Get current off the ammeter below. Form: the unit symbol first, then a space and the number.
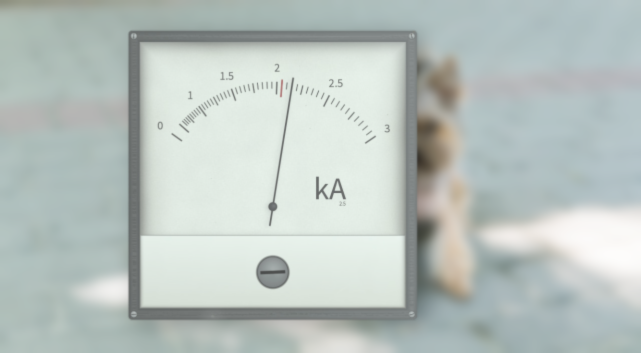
kA 2.15
